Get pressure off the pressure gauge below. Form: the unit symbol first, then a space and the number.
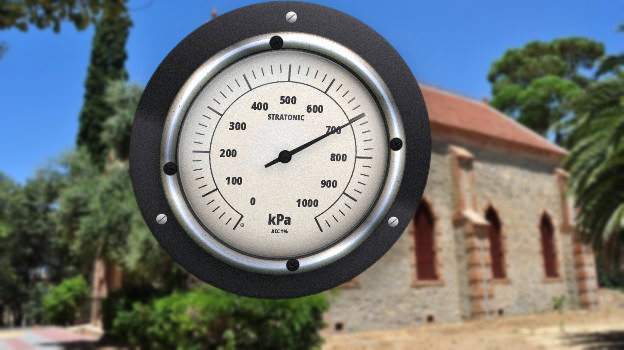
kPa 700
